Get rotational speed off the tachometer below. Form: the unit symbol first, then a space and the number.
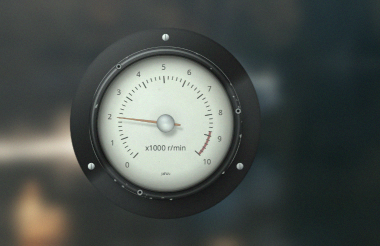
rpm 2000
